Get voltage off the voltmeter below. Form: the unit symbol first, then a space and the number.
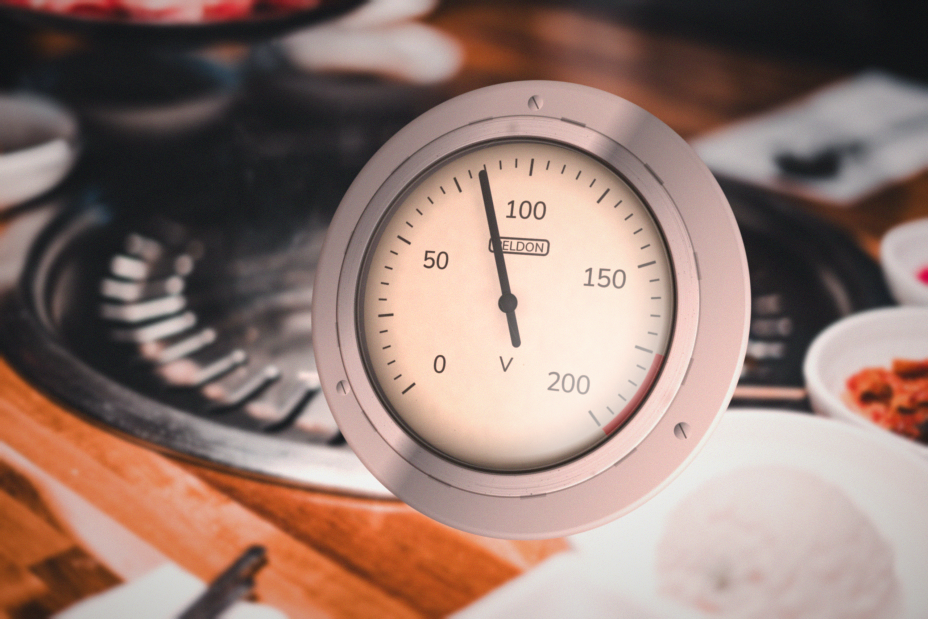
V 85
